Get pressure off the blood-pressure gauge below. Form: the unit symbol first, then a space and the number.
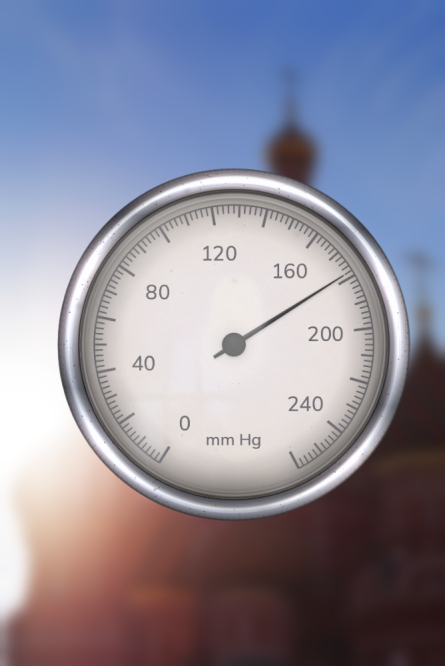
mmHg 178
